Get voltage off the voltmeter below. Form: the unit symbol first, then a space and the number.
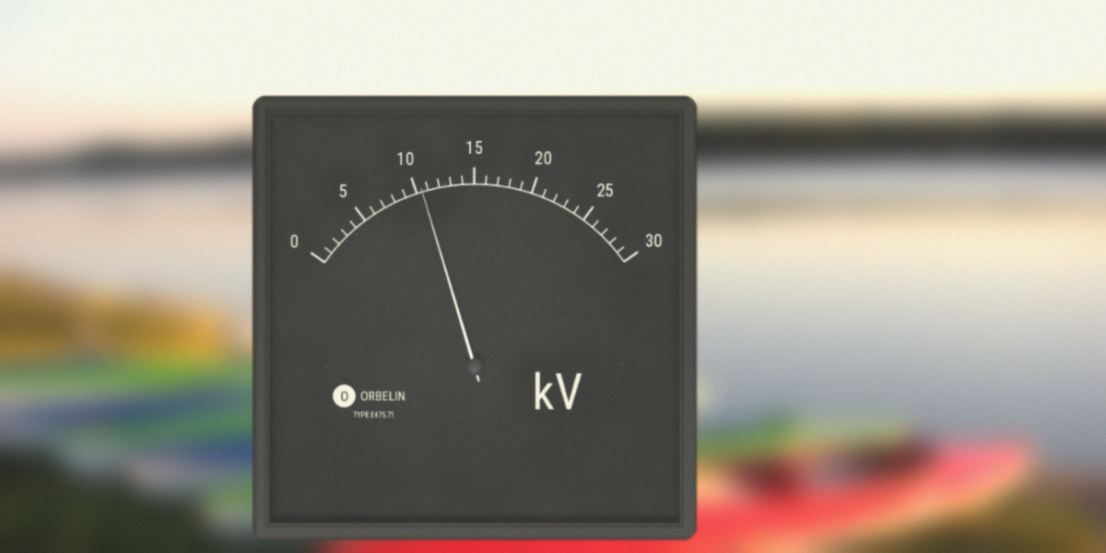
kV 10.5
